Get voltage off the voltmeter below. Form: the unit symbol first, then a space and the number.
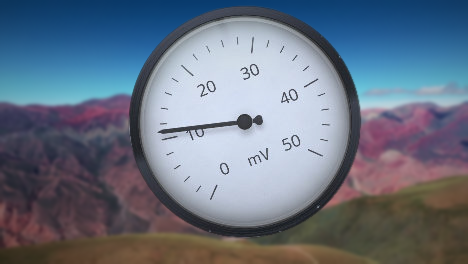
mV 11
